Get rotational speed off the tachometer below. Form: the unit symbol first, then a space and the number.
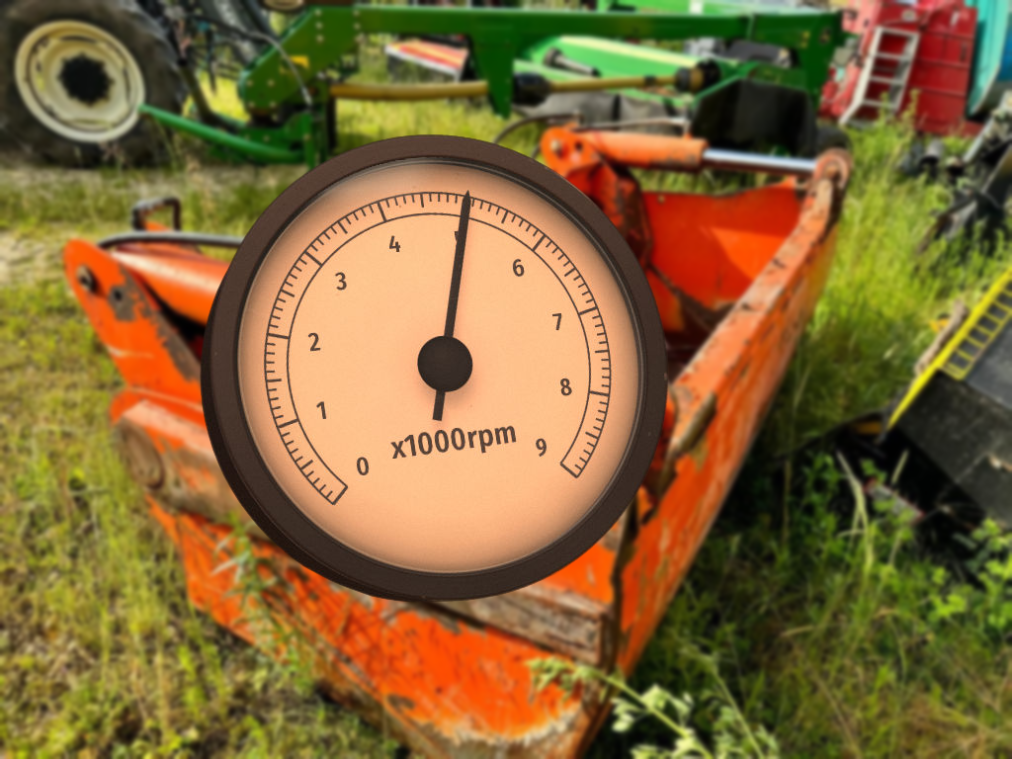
rpm 5000
